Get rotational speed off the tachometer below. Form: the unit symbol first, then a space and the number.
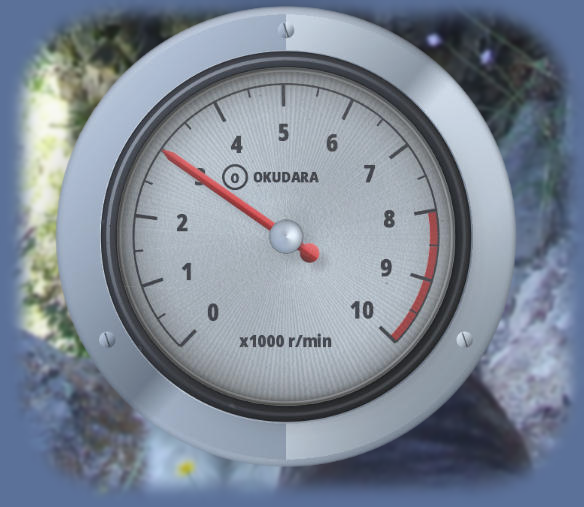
rpm 3000
